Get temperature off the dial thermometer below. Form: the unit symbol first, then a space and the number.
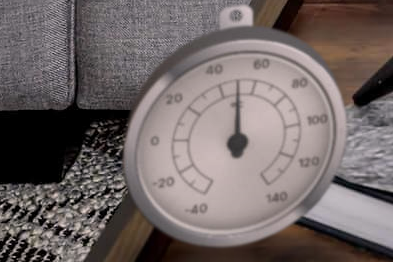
°F 50
